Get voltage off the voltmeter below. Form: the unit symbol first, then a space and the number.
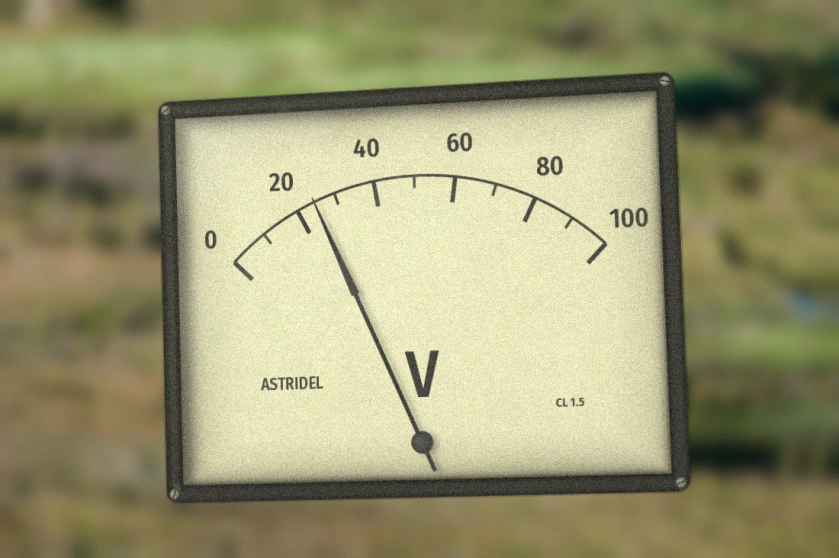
V 25
